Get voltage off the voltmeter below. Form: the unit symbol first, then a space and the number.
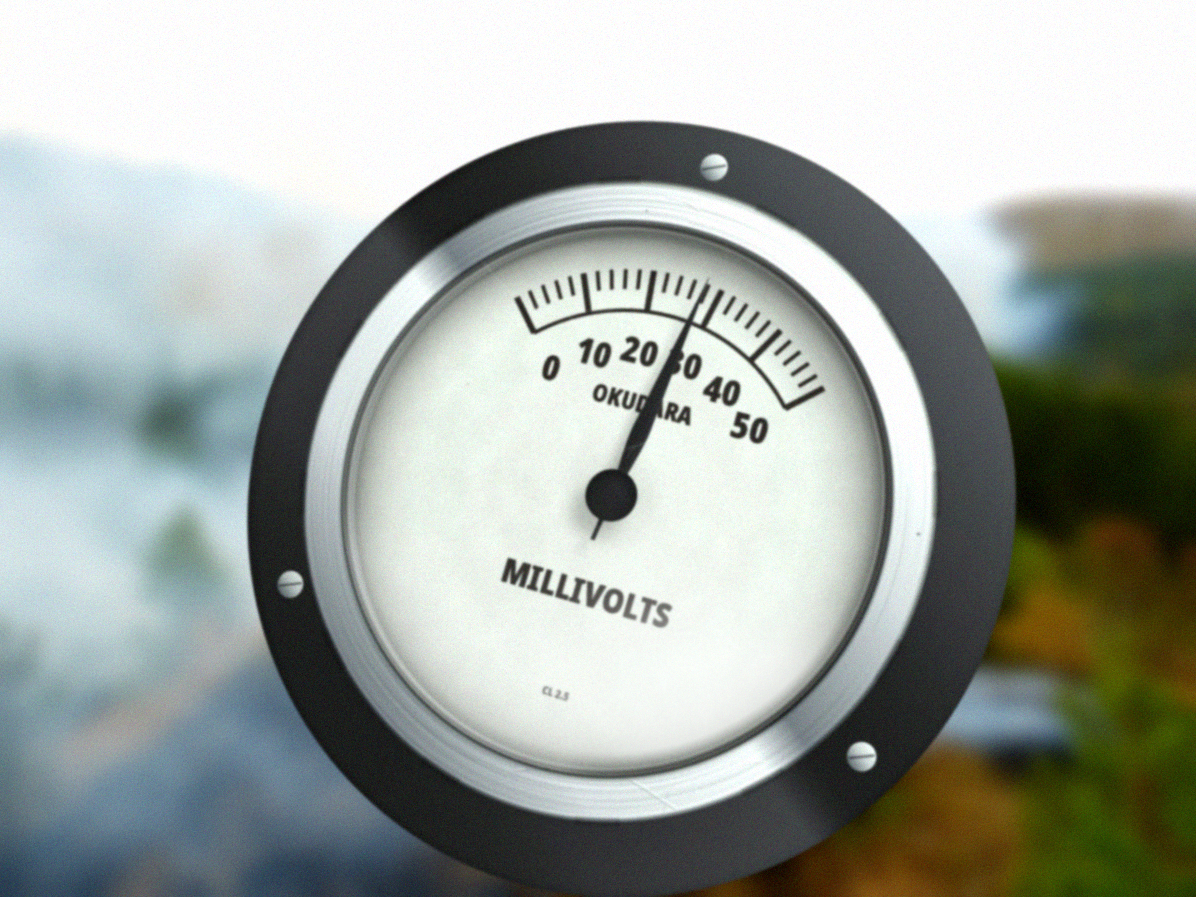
mV 28
